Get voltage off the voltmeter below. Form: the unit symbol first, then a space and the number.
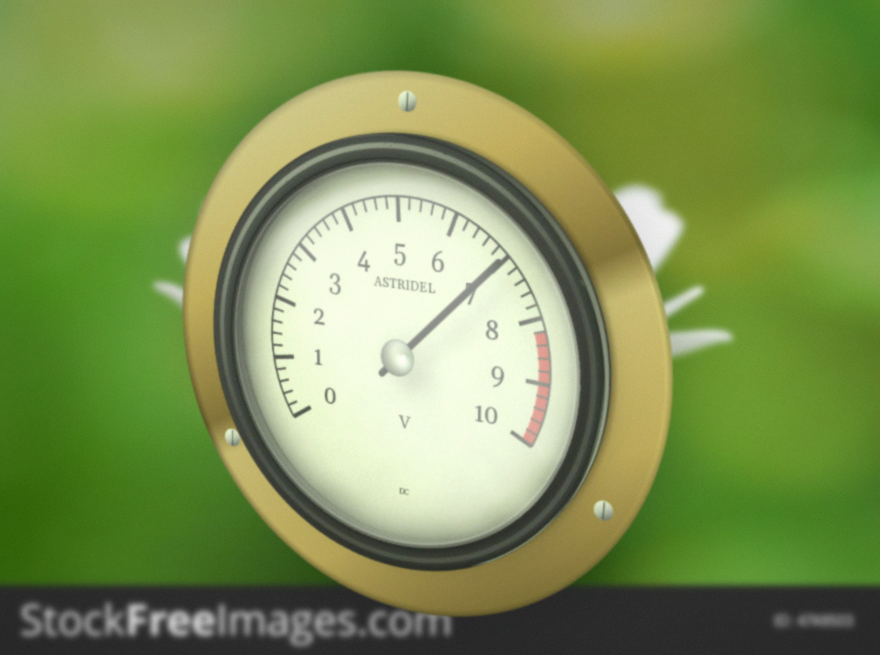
V 7
